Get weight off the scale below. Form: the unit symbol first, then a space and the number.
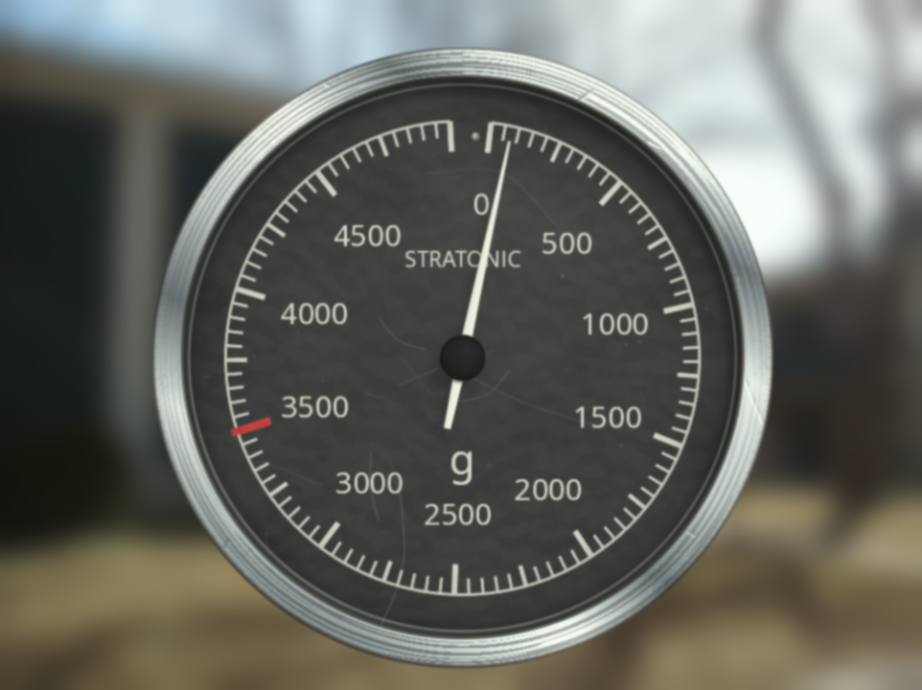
g 75
